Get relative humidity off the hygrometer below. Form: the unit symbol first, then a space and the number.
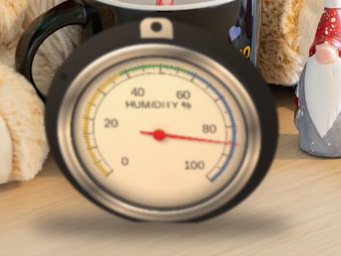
% 85
